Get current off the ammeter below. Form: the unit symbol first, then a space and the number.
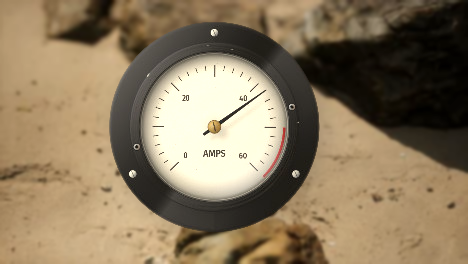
A 42
